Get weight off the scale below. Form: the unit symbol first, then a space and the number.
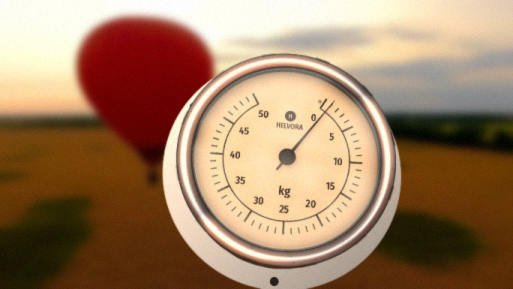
kg 1
